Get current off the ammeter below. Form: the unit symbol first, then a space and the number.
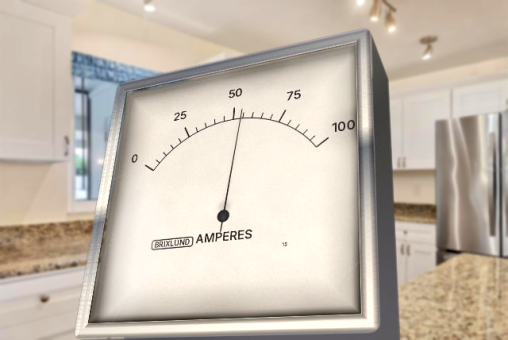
A 55
